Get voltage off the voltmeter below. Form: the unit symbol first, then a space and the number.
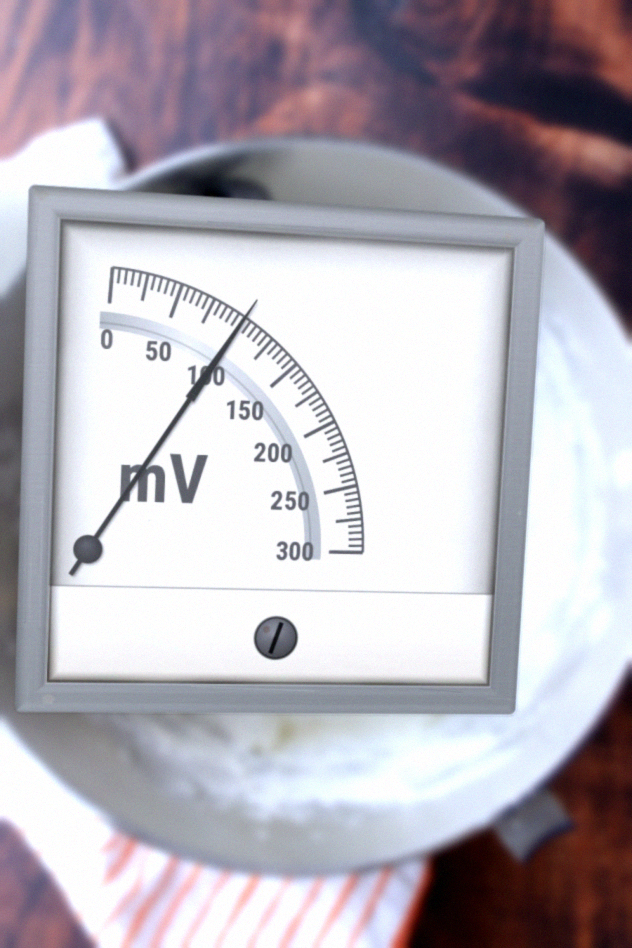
mV 100
